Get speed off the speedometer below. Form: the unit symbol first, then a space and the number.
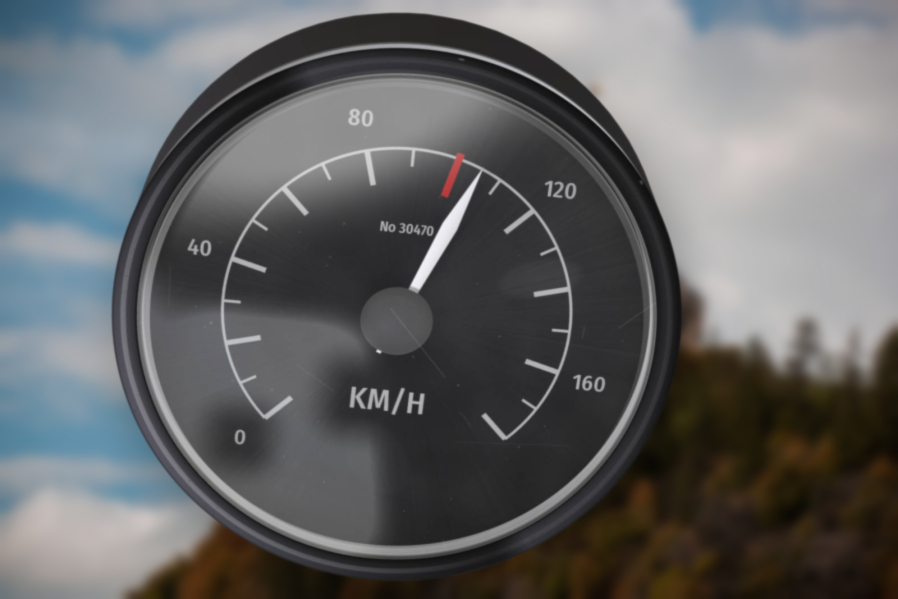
km/h 105
